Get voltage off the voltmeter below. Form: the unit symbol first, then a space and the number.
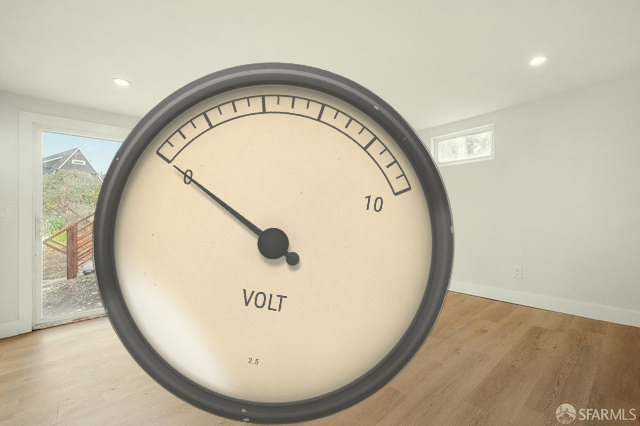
V 0
